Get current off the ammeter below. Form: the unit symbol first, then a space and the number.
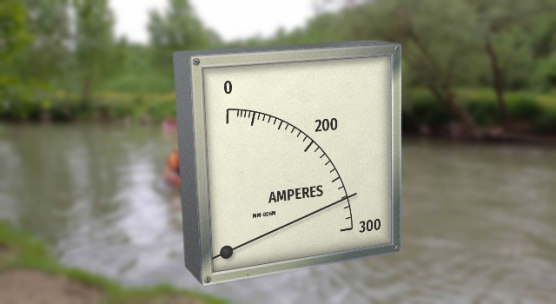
A 270
